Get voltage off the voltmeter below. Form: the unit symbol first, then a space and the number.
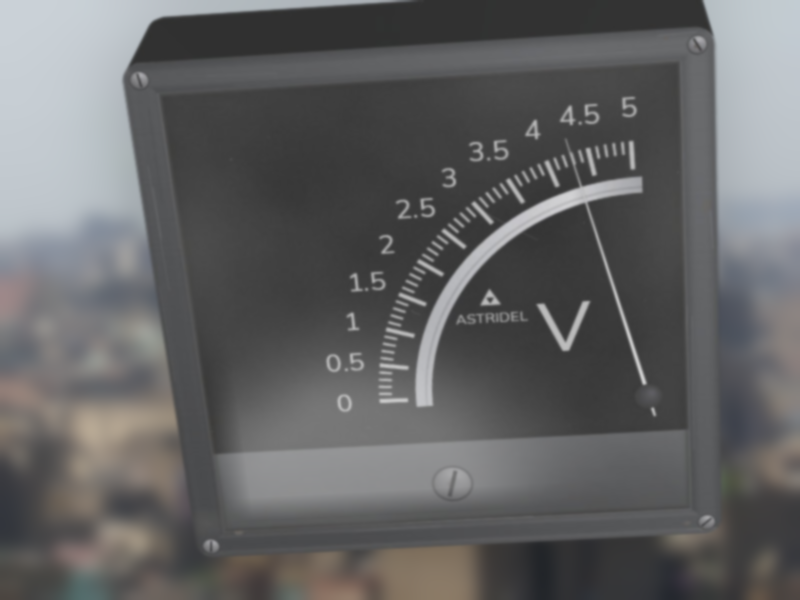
V 4.3
